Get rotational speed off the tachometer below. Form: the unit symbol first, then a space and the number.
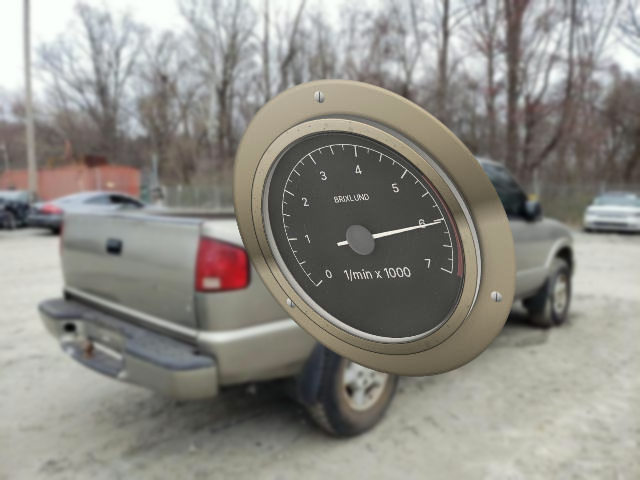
rpm 6000
